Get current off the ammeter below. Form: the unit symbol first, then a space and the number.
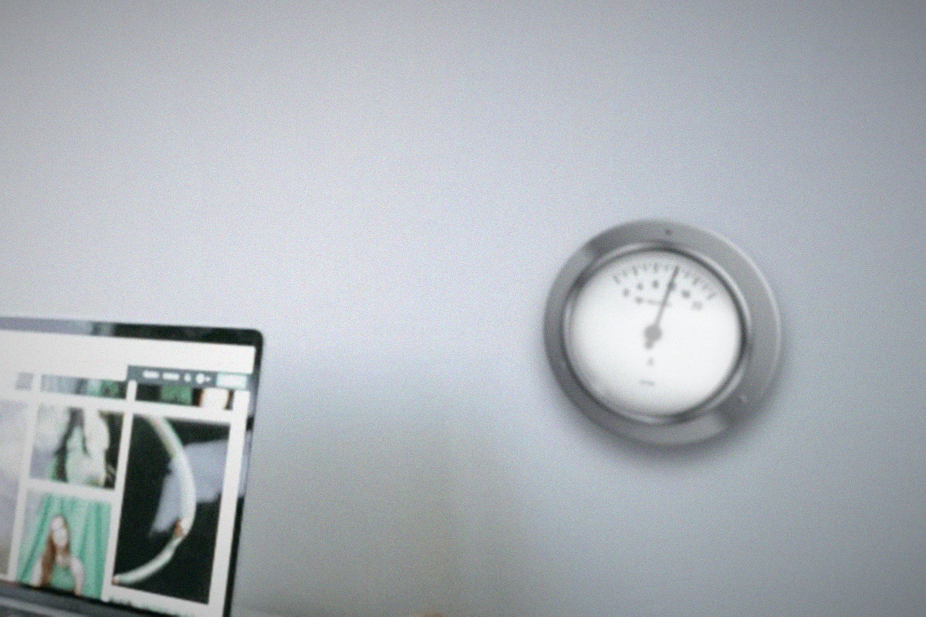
A 12
